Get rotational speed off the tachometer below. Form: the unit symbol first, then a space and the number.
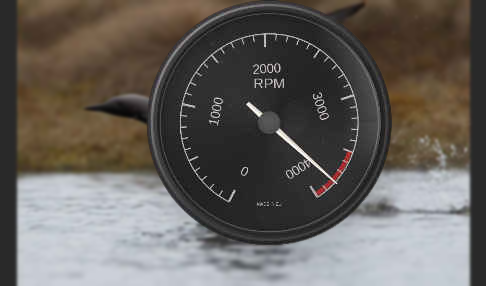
rpm 3800
